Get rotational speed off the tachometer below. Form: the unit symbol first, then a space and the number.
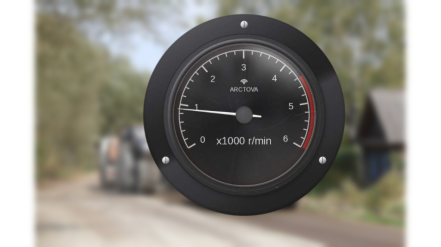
rpm 900
